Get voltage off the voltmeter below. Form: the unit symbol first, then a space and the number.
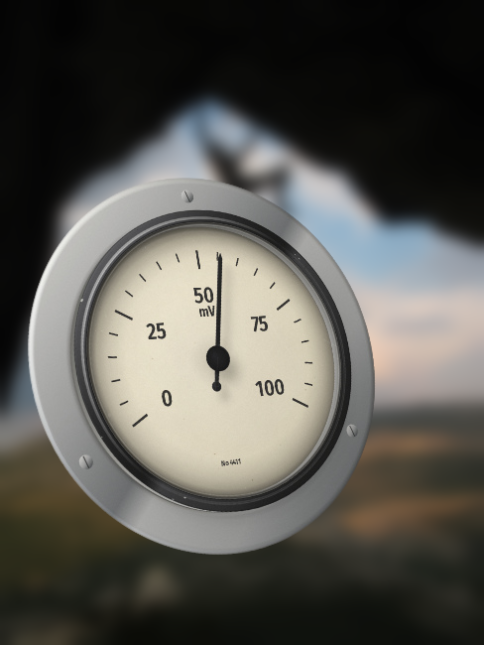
mV 55
